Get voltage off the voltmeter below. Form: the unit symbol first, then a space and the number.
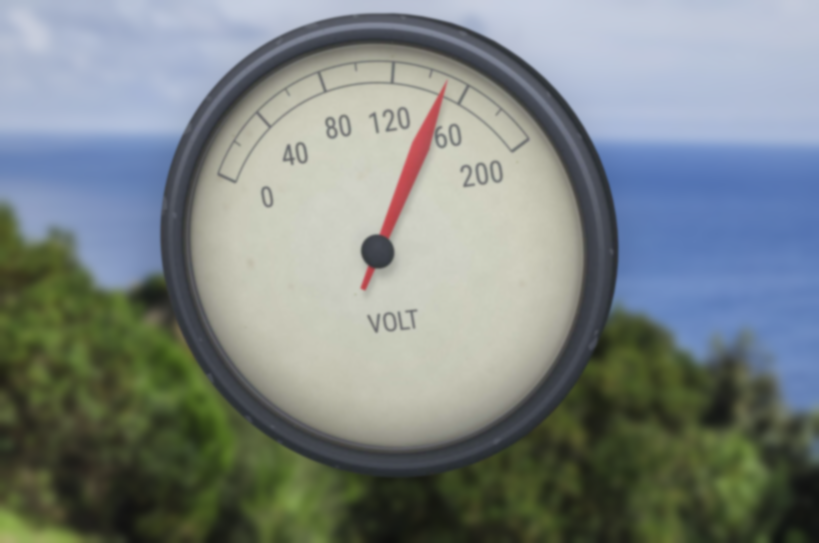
V 150
